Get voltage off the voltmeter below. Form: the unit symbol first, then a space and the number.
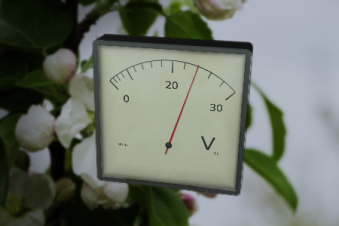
V 24
